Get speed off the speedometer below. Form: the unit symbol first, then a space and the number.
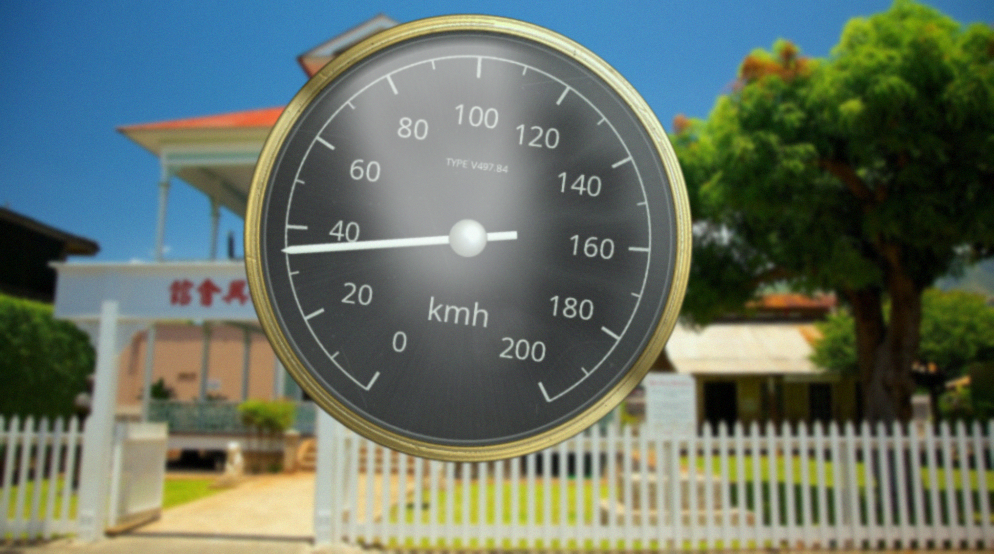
km/h 35
